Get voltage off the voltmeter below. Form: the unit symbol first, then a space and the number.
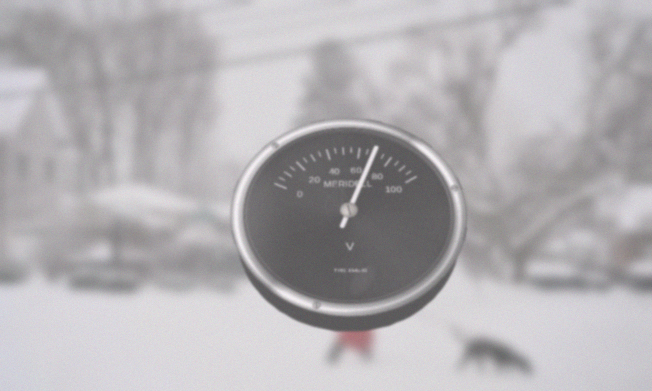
V 70
